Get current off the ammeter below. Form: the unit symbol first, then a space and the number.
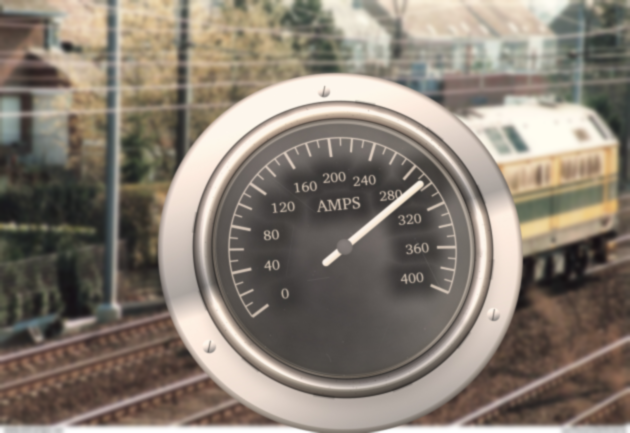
A 295
